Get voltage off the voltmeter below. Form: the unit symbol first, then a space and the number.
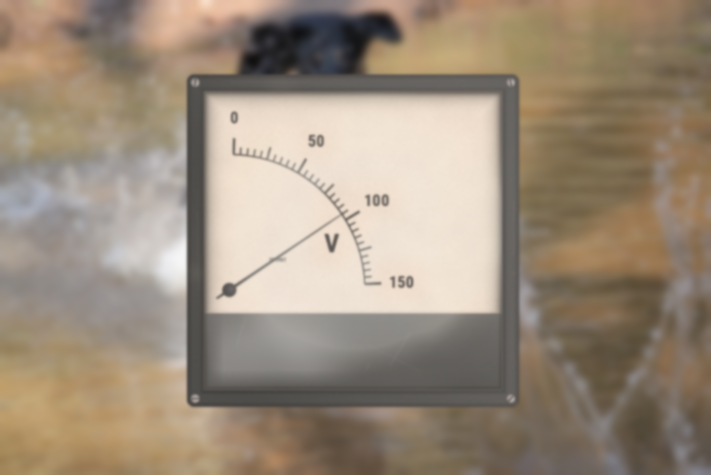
V 95
